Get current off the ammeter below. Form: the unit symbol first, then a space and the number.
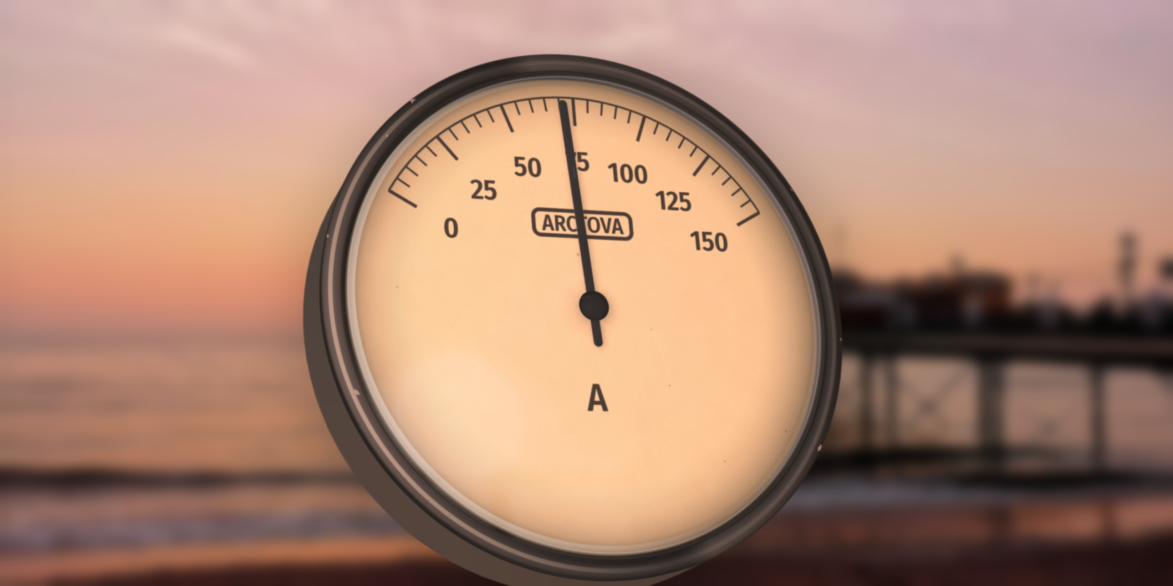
A 70
